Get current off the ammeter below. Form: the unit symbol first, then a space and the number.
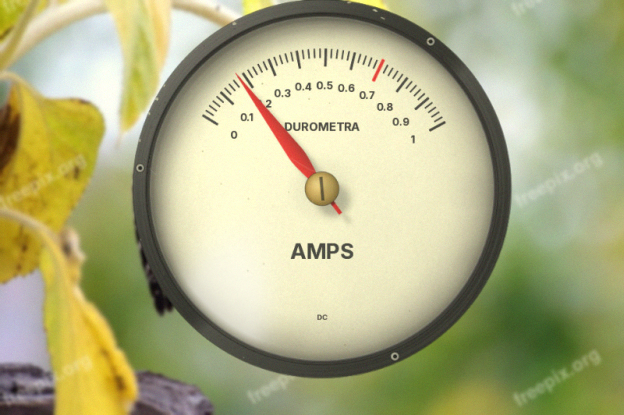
A 0.18
